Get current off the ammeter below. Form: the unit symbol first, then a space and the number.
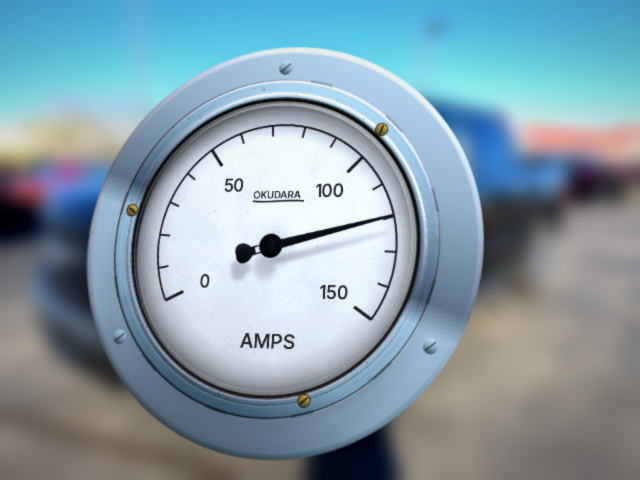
A 120
